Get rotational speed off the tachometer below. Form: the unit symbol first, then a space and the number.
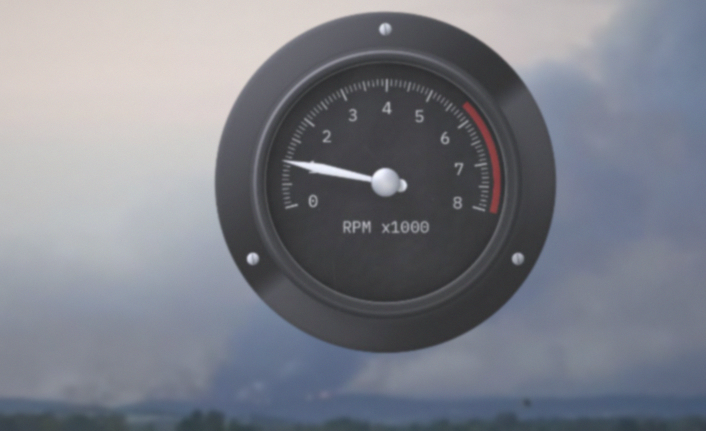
rpm 1000
